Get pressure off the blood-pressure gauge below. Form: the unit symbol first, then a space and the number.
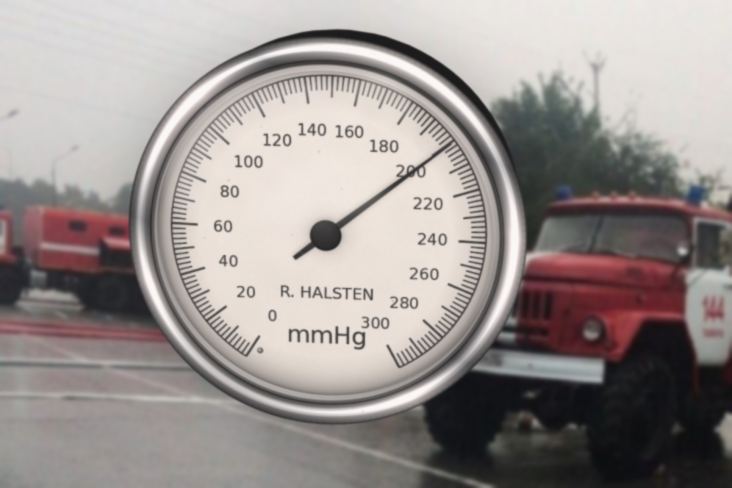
mmHg 200
